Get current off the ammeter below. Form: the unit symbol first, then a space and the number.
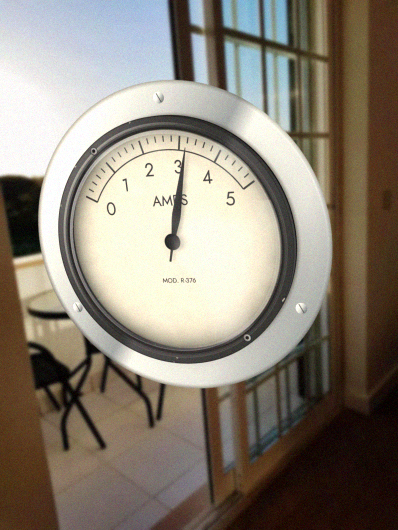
A 3.2
